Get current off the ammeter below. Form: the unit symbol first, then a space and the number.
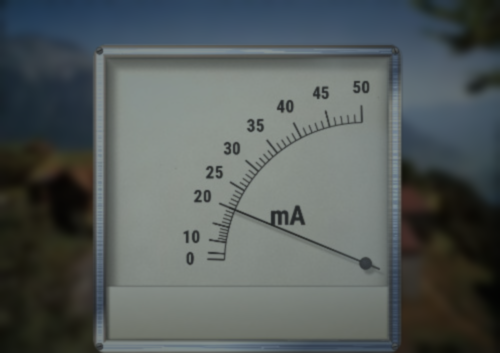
mA 20
